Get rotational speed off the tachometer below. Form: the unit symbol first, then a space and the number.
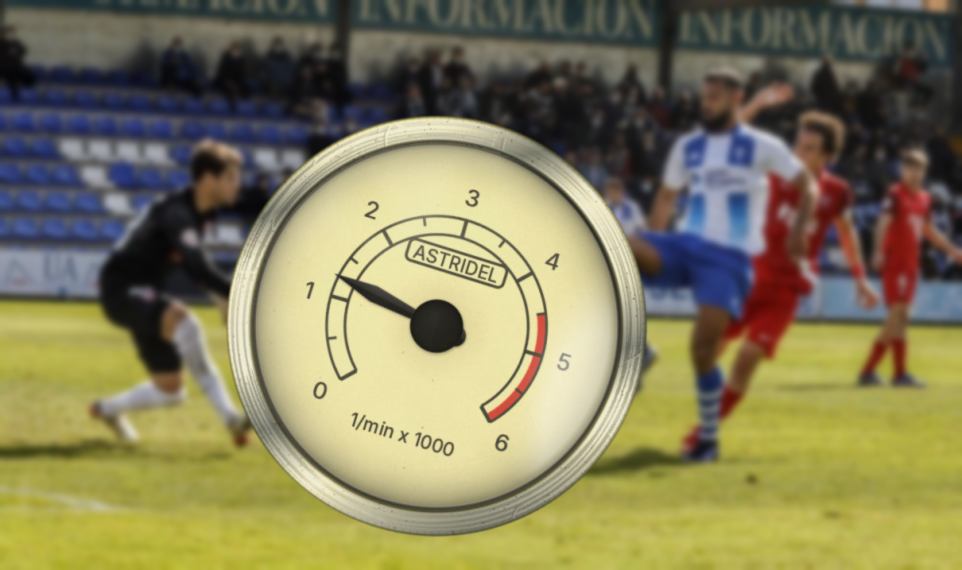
rpm 1250
